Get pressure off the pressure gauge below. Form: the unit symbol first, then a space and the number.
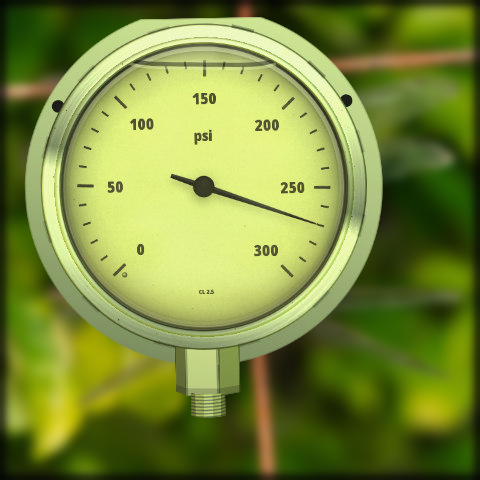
psi 270
